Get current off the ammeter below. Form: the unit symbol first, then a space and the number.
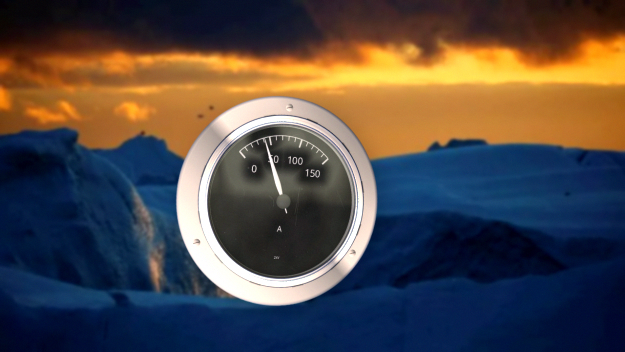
A 40
